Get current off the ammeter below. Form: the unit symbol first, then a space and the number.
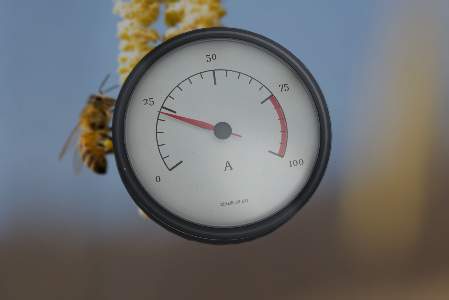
A 22.5
